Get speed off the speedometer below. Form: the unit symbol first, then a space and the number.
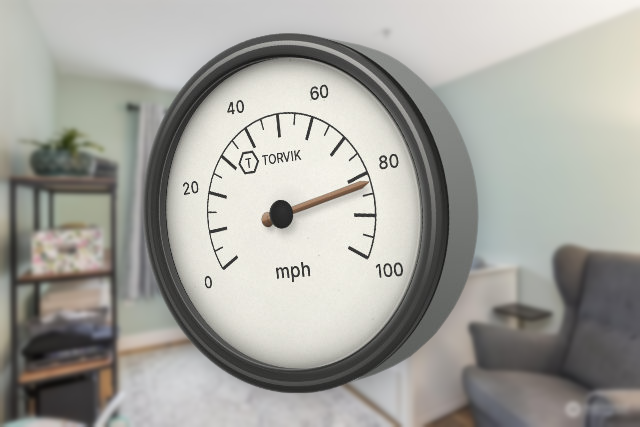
mph 82.5
